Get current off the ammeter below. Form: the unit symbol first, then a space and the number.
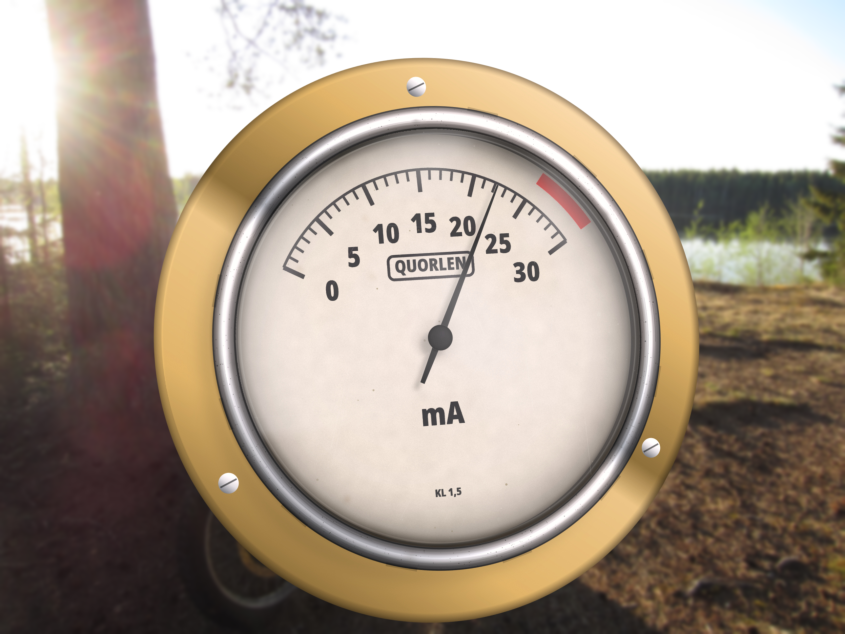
mA 22
